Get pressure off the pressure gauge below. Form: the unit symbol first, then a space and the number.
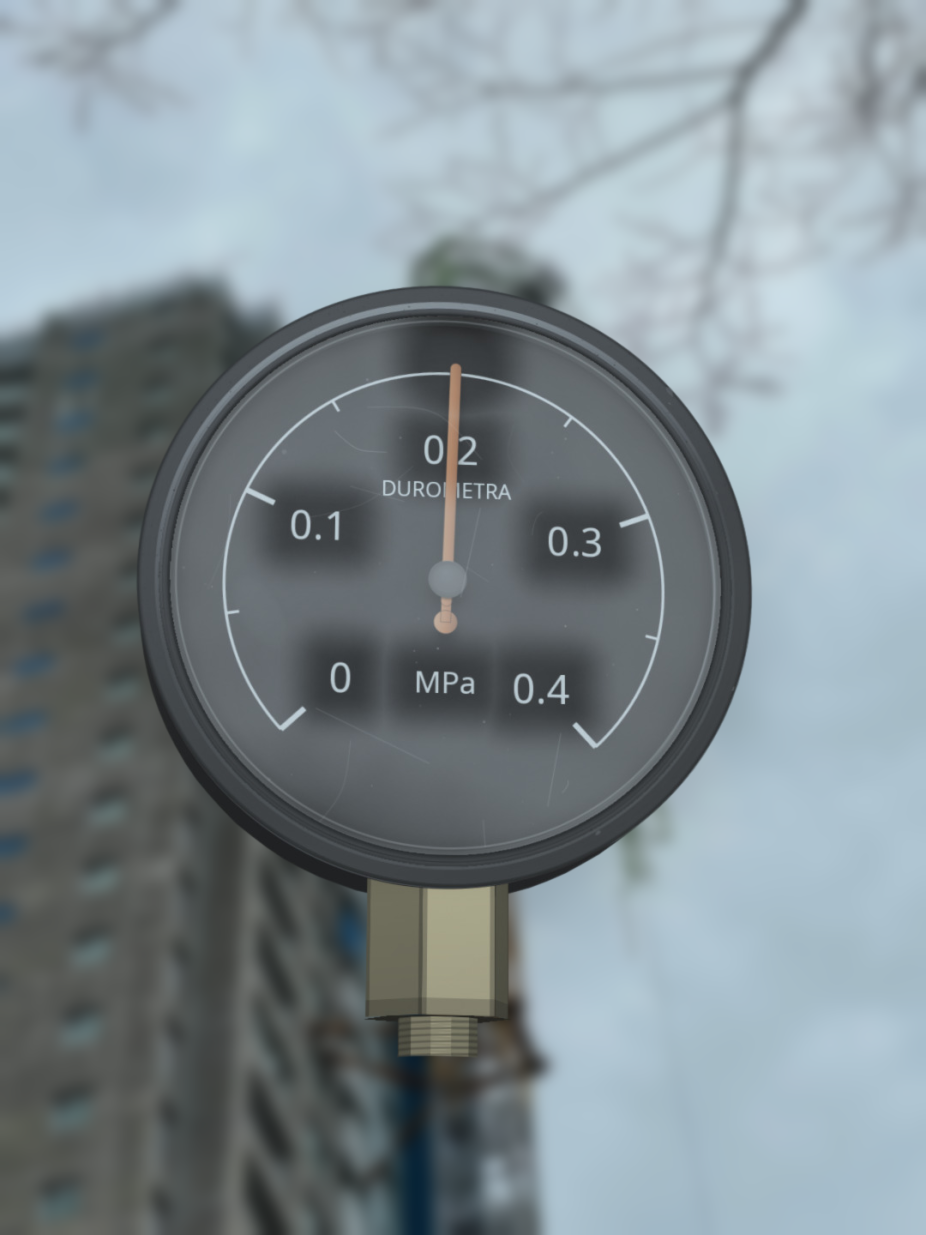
MPa 0.2
